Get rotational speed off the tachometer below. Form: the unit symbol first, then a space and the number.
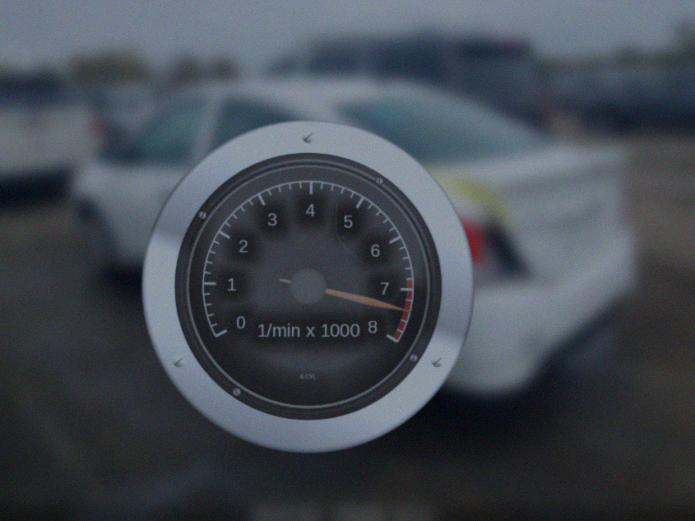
rpm 7400
